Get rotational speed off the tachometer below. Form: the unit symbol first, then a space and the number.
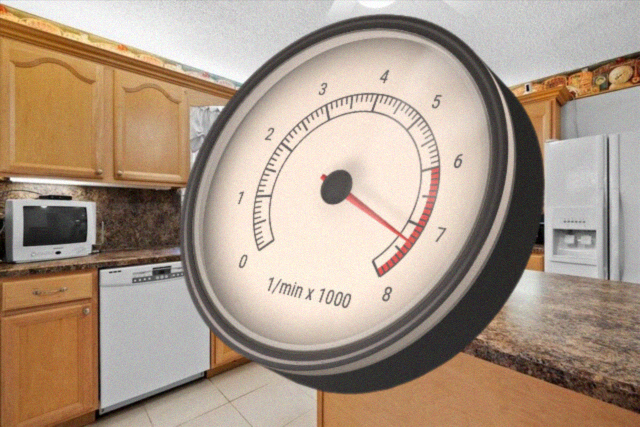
rpm 7300
